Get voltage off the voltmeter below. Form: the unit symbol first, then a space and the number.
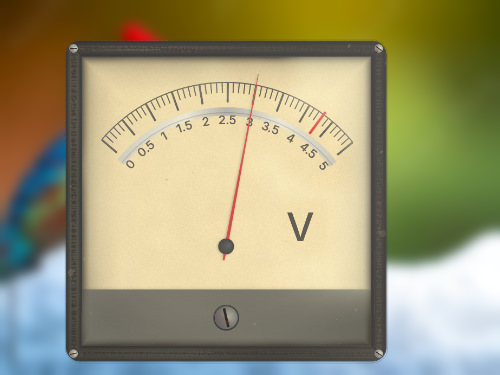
V 3
